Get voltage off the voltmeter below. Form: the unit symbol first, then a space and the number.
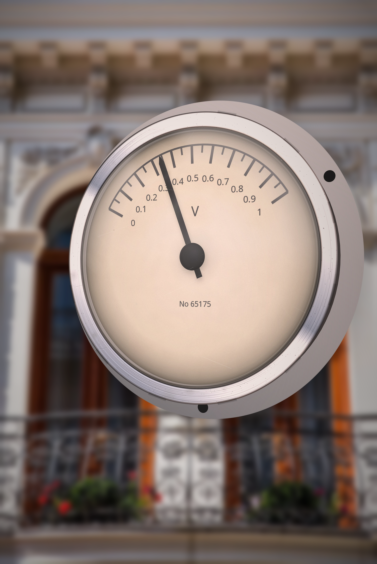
V 0.35
